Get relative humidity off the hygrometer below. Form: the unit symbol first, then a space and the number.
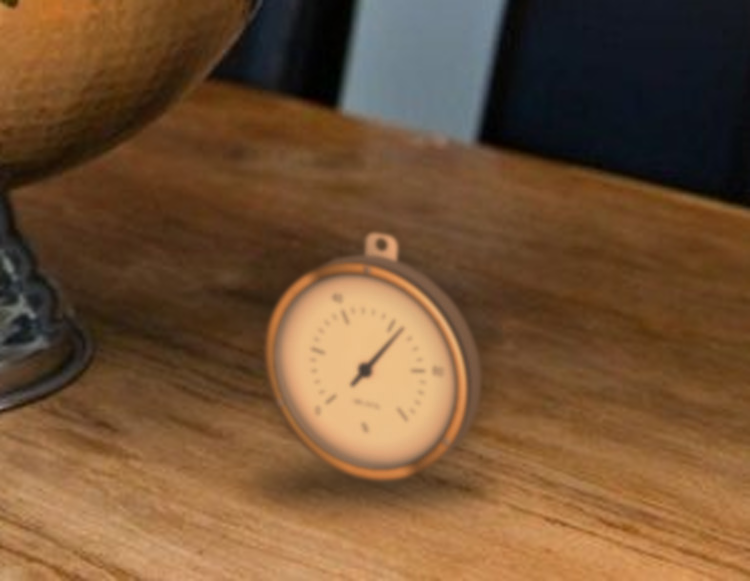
% 64
